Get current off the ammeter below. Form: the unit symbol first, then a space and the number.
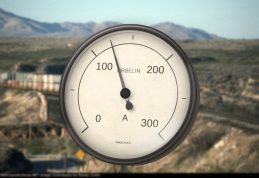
A 125
